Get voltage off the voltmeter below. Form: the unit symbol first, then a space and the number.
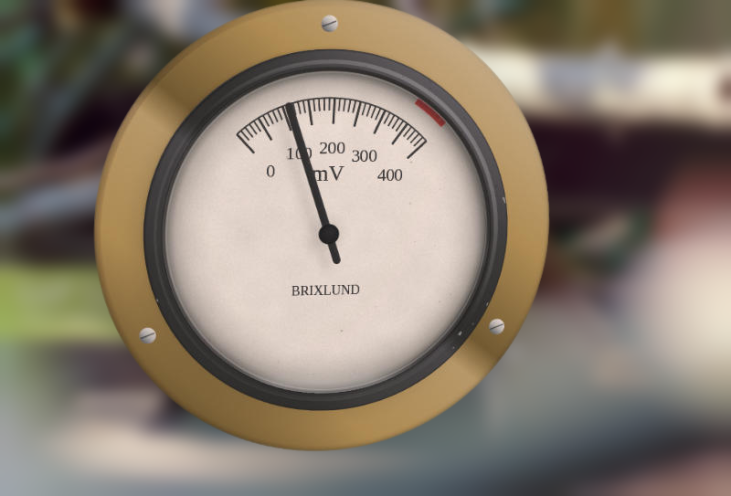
mV 110
